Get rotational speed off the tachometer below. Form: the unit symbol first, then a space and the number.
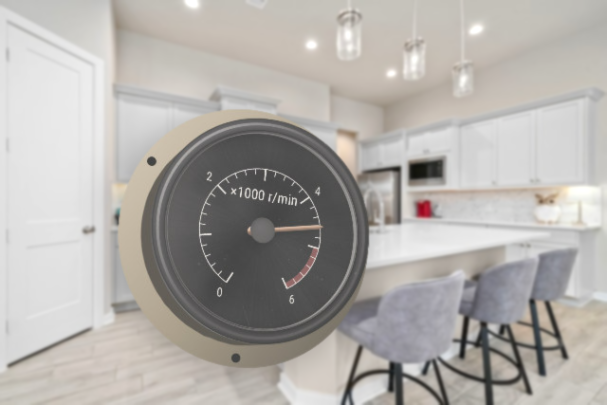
rpm 4600
